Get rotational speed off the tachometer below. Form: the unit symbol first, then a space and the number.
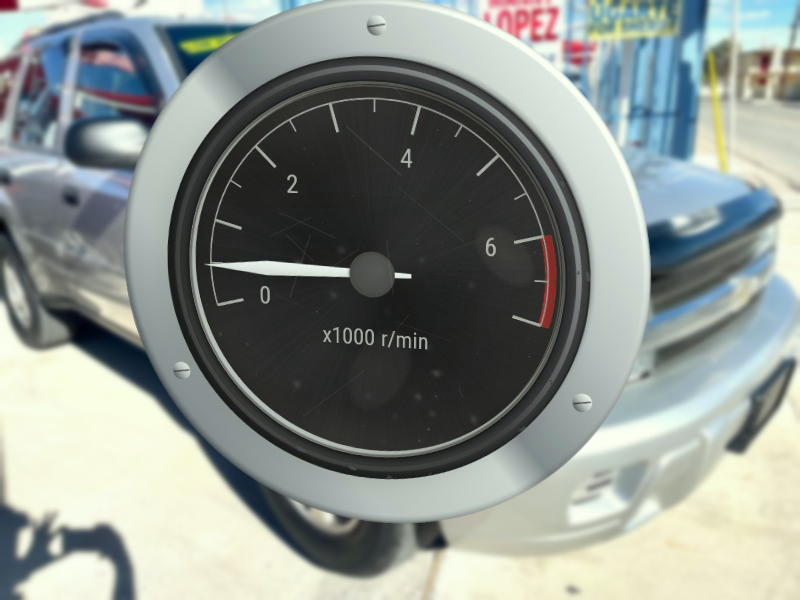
rpm 500
